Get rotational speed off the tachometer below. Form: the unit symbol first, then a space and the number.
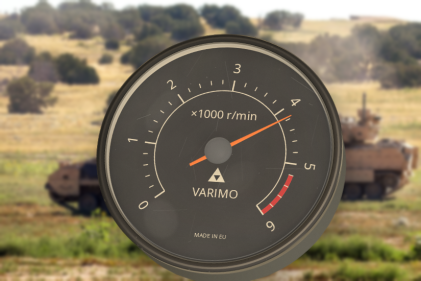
rpm 4200
